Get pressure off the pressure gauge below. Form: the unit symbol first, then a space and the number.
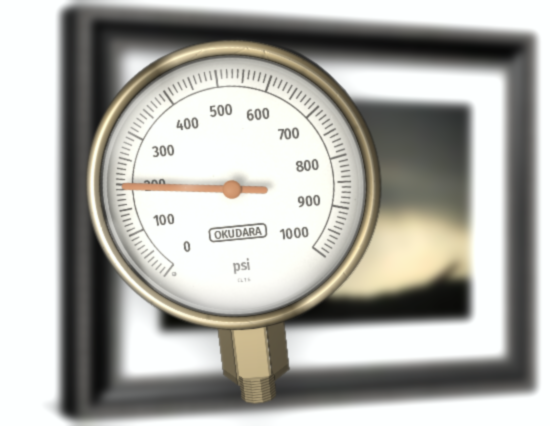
psi 200
